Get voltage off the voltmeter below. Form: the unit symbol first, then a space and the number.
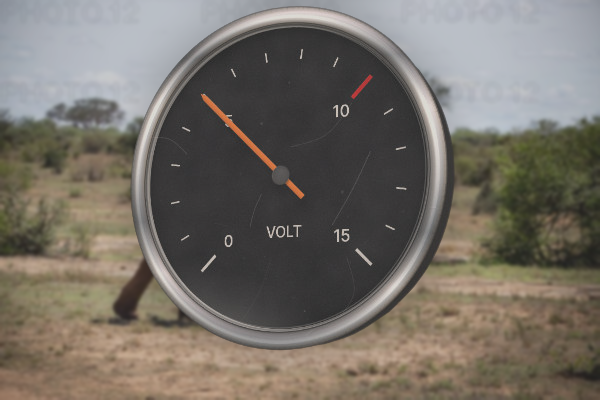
V 5
